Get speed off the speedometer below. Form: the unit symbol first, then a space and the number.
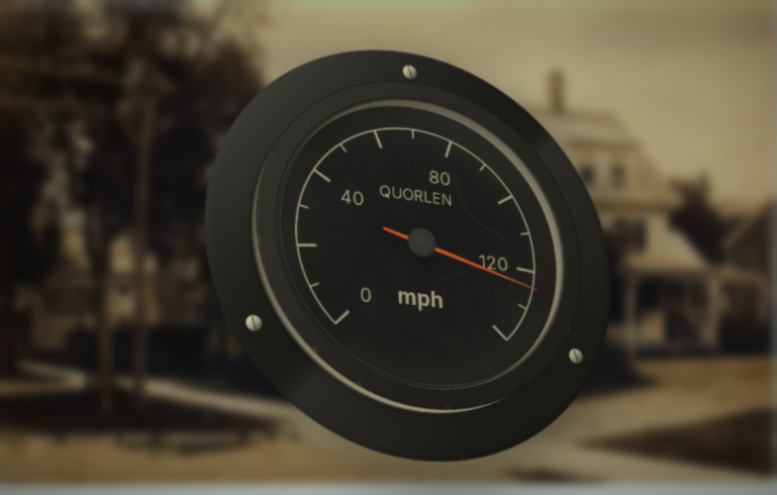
mph 125
